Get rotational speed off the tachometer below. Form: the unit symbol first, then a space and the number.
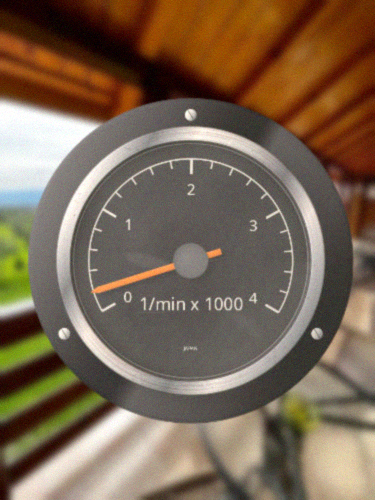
rpm 200
